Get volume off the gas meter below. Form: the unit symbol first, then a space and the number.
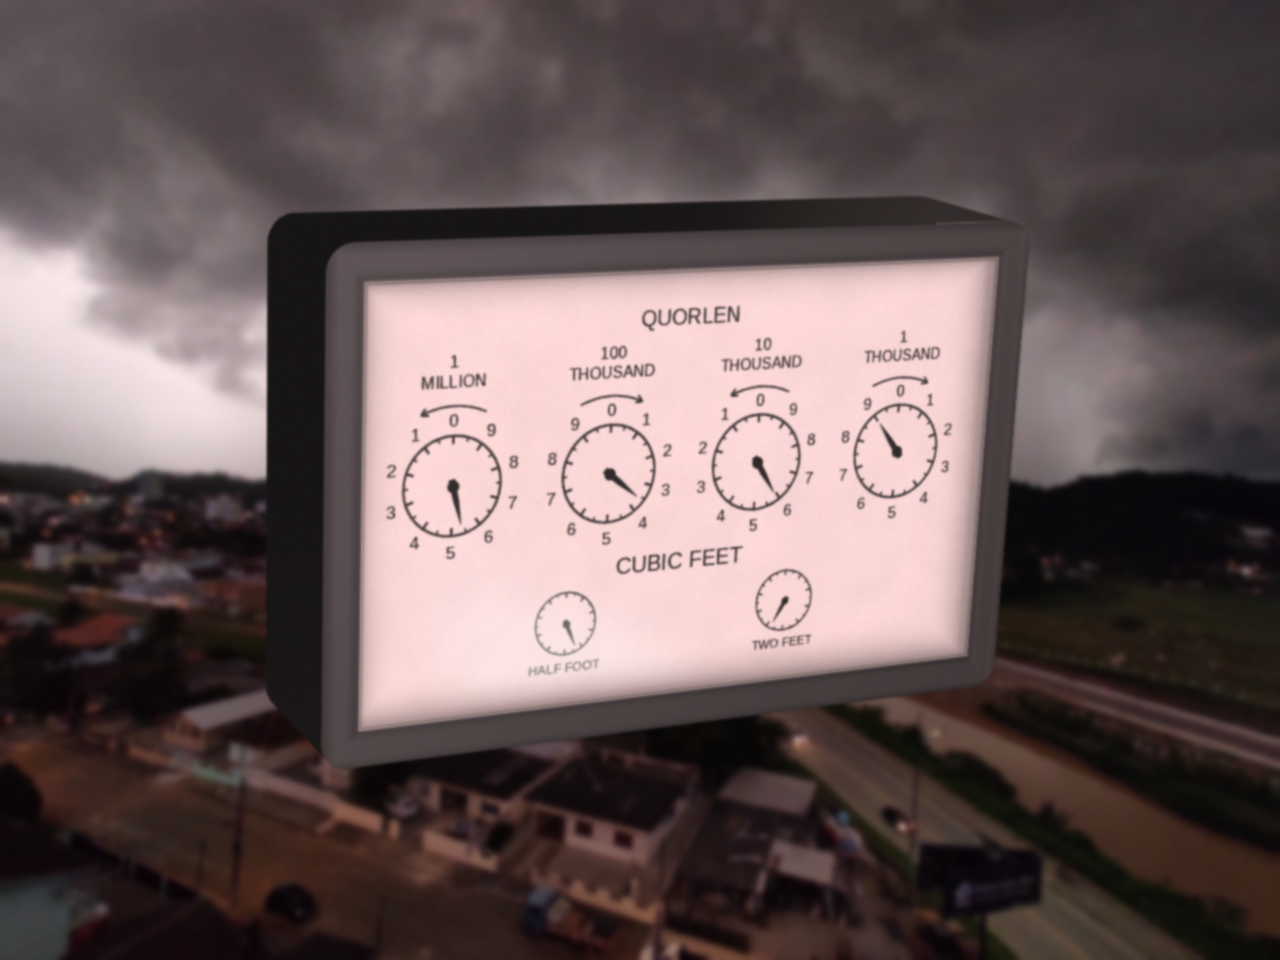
ft³ 535900
